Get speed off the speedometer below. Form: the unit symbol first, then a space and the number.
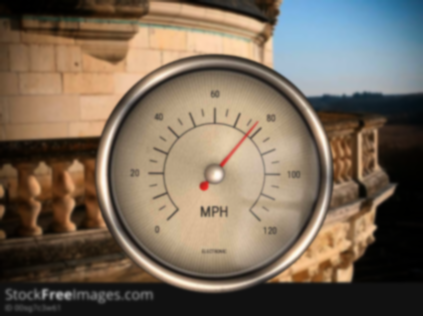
mph 77.5
